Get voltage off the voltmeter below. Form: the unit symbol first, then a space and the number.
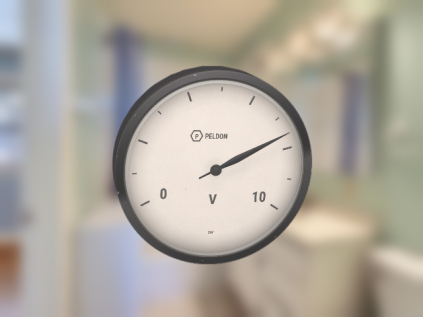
V 7.5
